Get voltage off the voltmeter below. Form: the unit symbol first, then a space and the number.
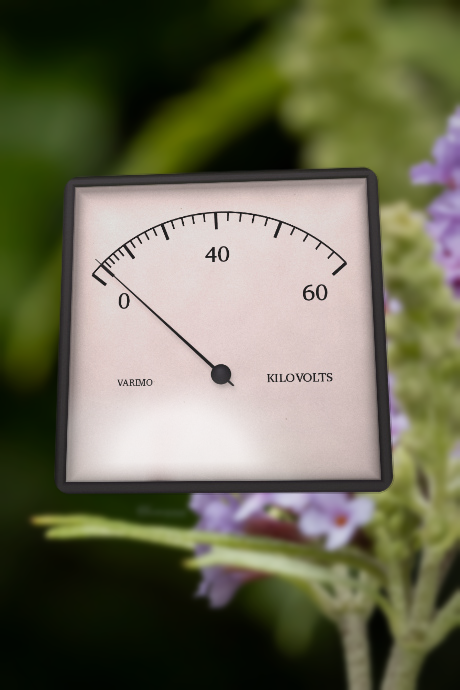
kV 10
